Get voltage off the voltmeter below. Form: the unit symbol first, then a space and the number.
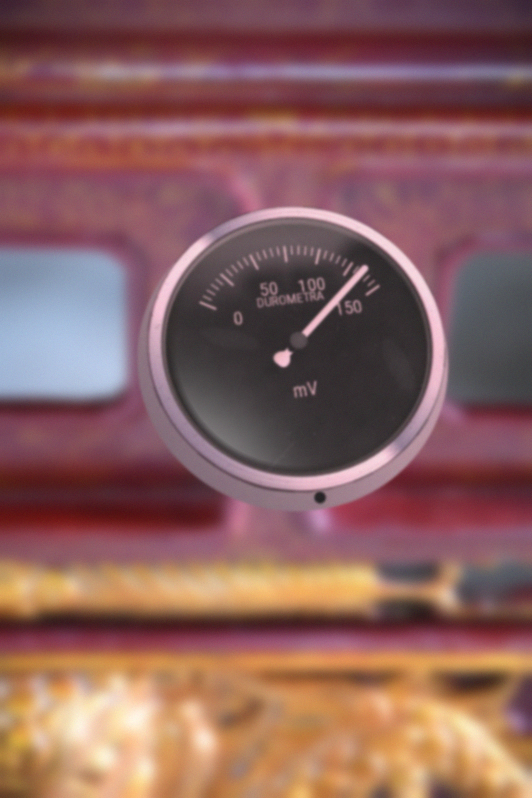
mV 135
